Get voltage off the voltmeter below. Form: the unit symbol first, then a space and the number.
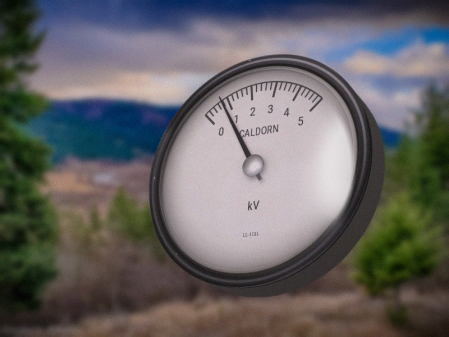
kV 0.8
